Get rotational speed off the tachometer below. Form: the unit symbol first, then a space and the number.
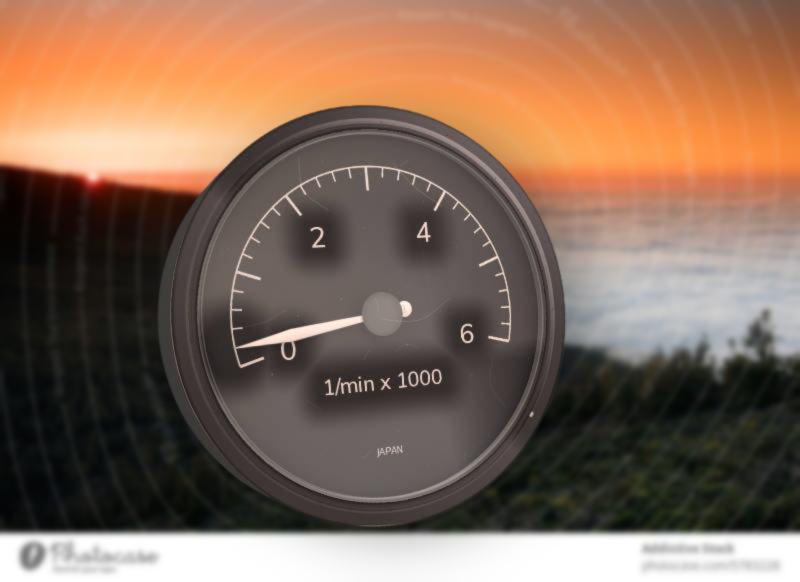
rpm 200
